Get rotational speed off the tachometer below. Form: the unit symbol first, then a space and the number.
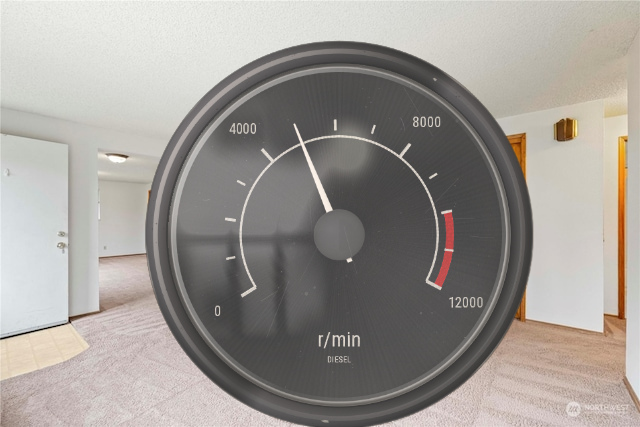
rpm 5000
